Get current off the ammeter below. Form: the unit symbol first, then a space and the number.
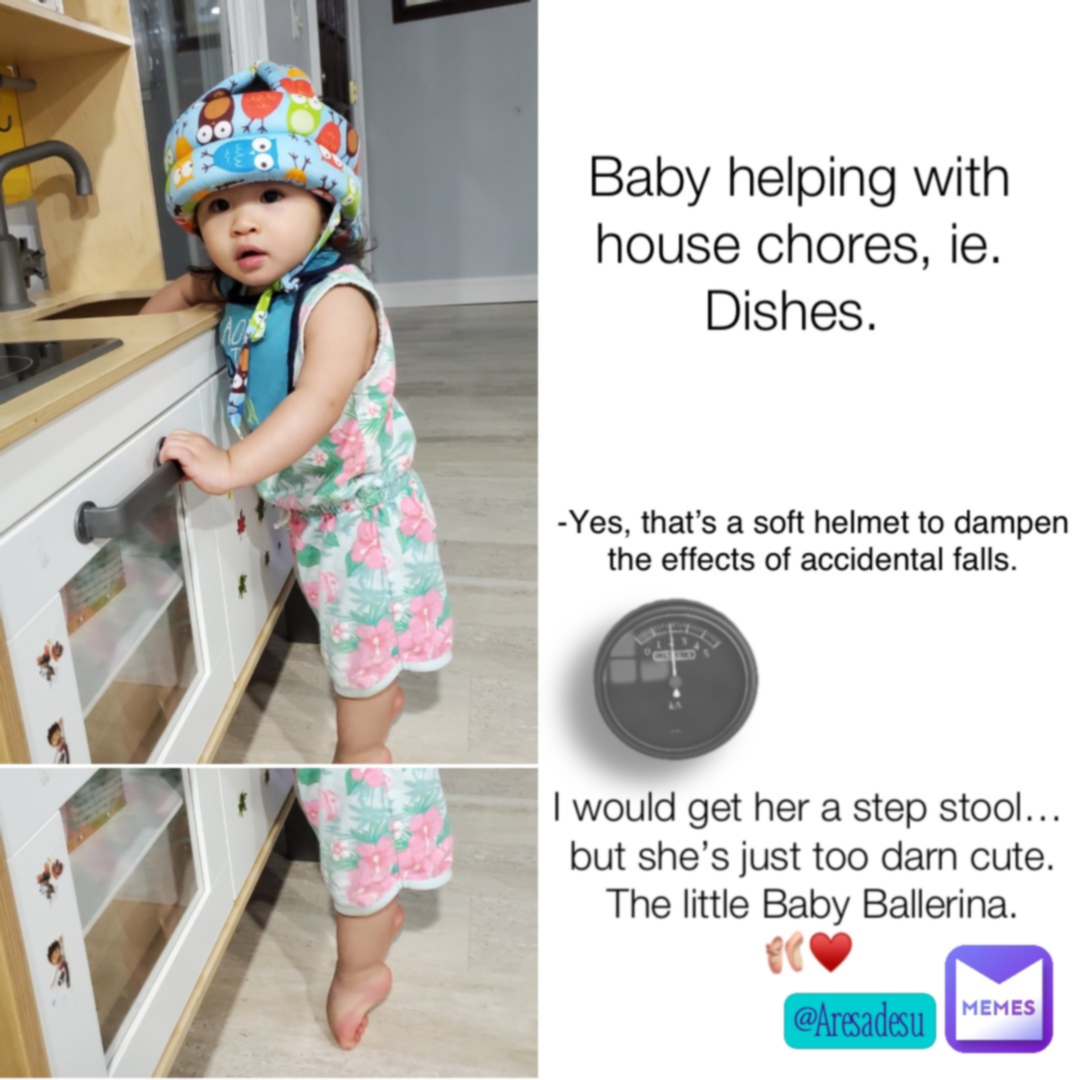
kA 2
